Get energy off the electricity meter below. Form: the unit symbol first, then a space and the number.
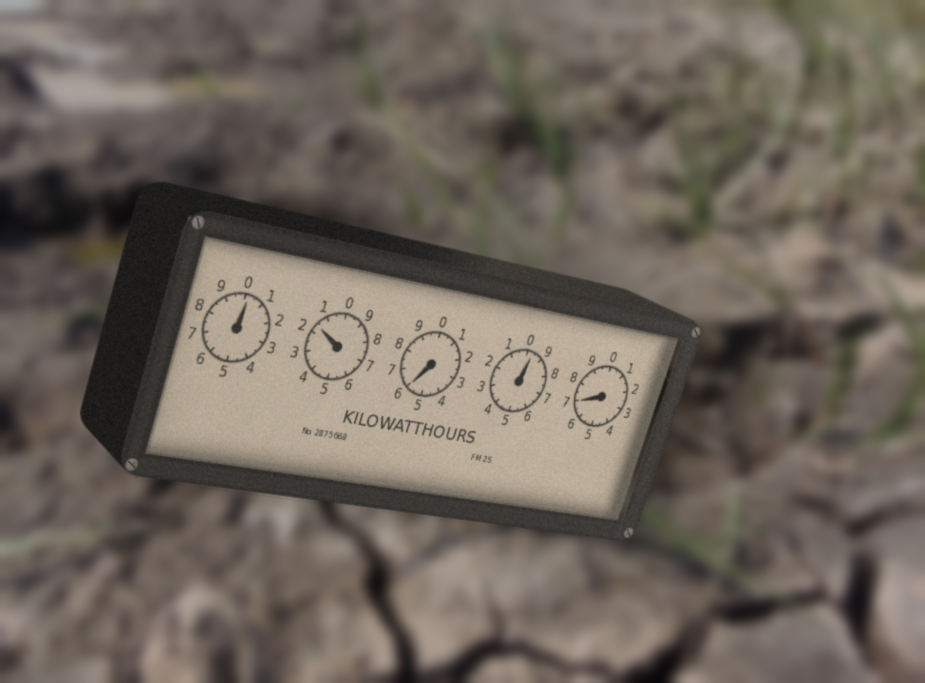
kWh 1597
